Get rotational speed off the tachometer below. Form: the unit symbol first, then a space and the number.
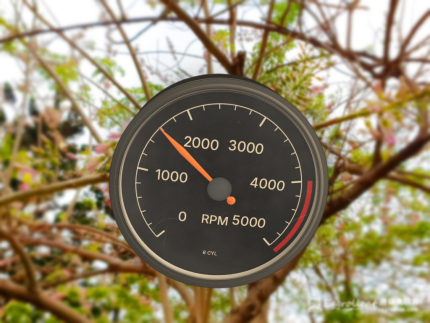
rpm 1600
